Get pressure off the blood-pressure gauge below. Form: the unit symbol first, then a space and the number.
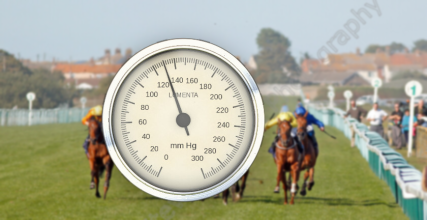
mmHg 130
